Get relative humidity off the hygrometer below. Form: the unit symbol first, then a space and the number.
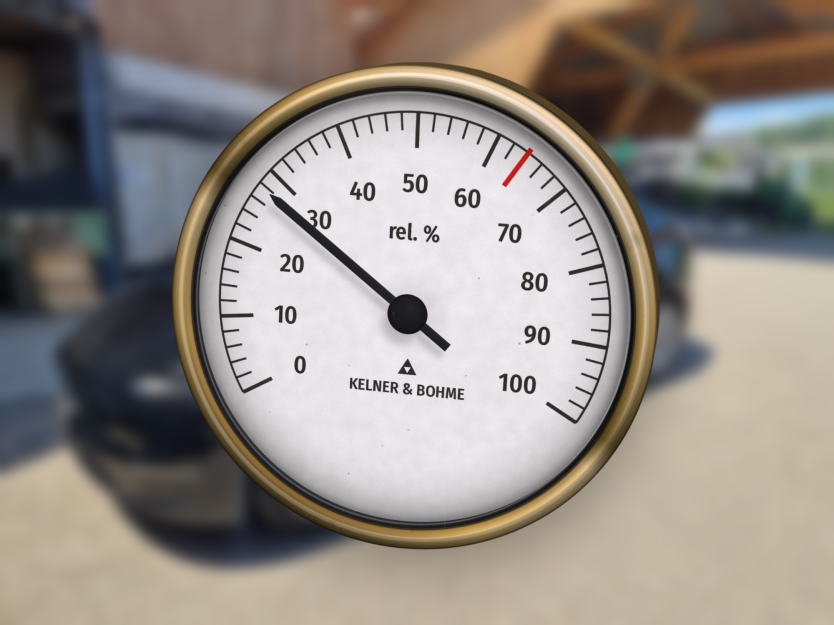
% 28
